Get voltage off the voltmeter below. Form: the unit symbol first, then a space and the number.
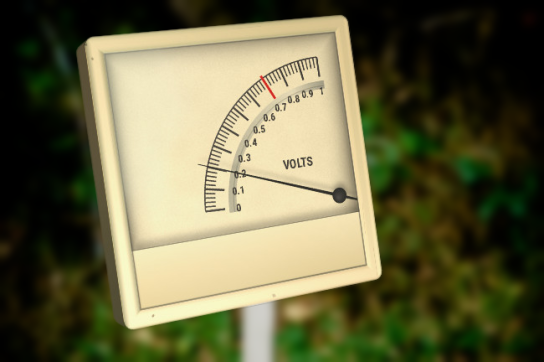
V 0.2
